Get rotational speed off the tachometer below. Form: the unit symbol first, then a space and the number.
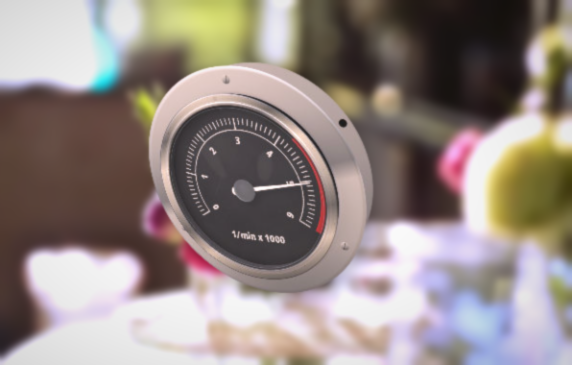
rpm 5000
